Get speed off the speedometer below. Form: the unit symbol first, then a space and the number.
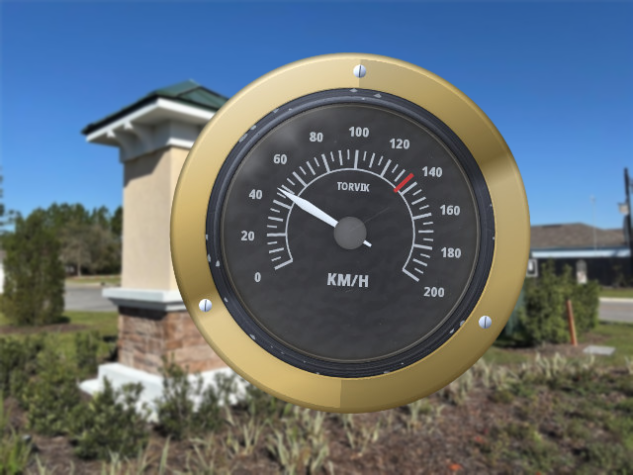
km/h 47.5
